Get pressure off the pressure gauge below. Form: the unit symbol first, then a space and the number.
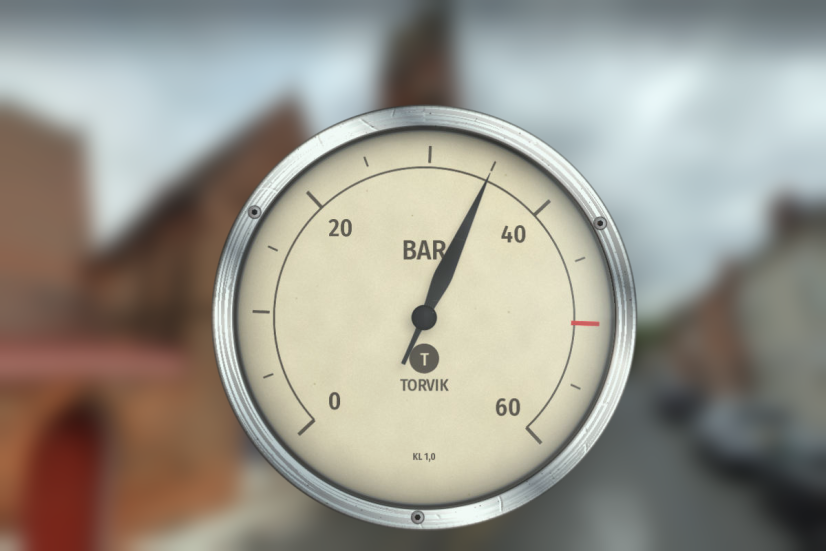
bar 35
